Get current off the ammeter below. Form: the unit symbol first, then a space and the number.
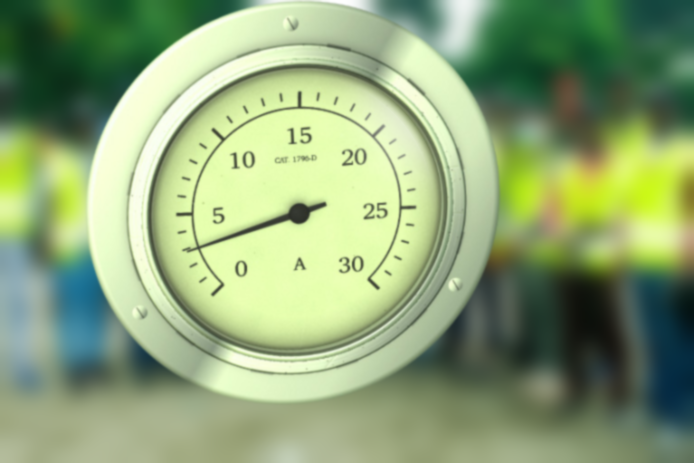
A 3
